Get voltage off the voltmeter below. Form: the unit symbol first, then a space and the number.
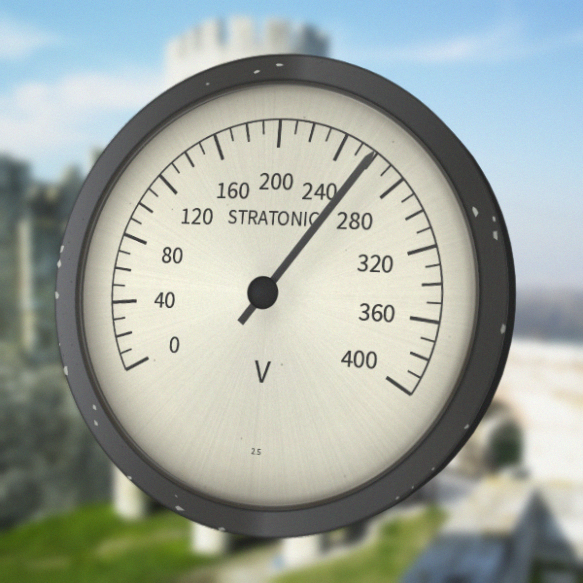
V 260
